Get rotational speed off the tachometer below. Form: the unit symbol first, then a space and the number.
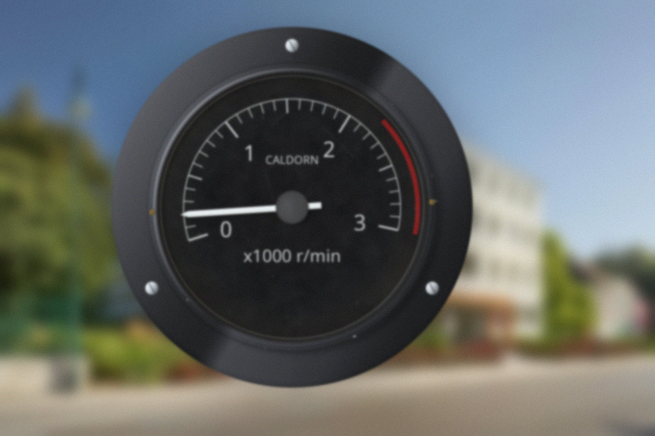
rpm 200
